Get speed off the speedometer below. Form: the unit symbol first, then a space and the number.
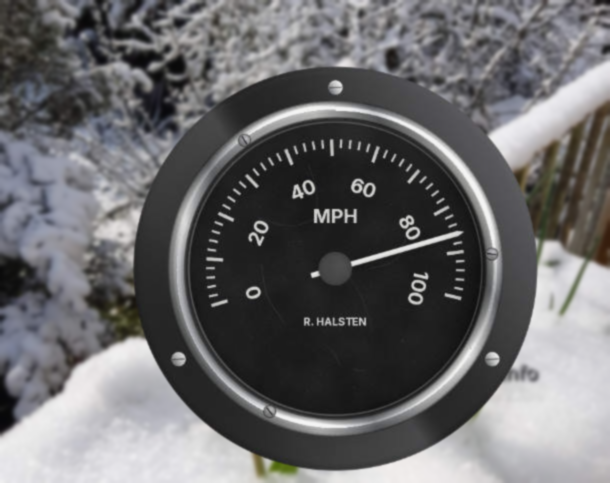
mph 86
